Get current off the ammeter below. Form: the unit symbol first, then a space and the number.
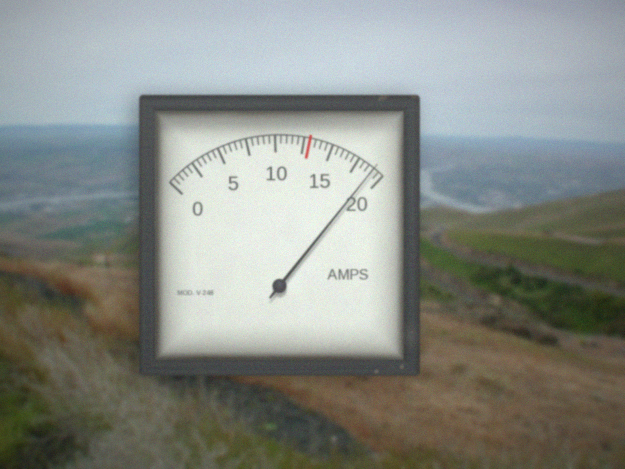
A 19
